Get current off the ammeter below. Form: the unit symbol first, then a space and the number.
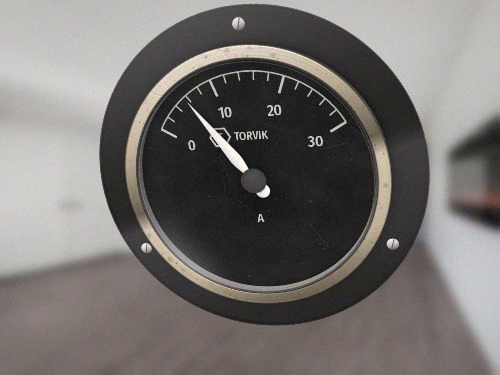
A 6
